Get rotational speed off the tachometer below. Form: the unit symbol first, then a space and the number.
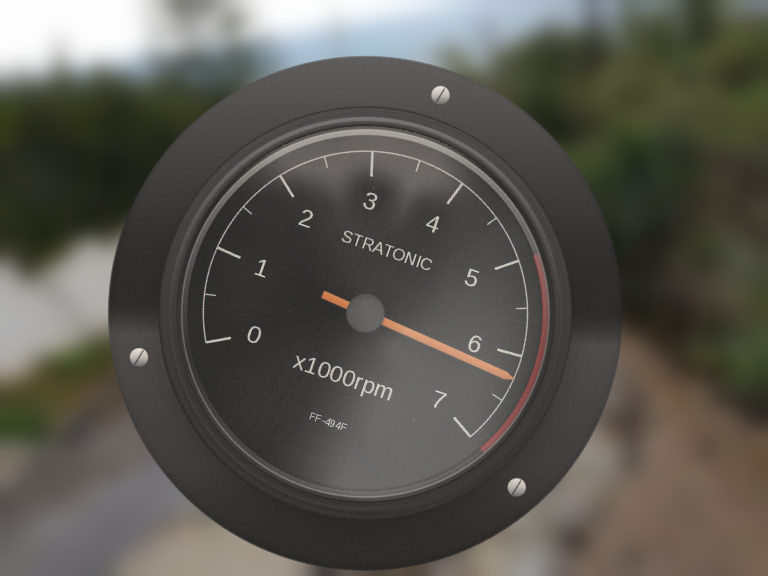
rpm 6250
